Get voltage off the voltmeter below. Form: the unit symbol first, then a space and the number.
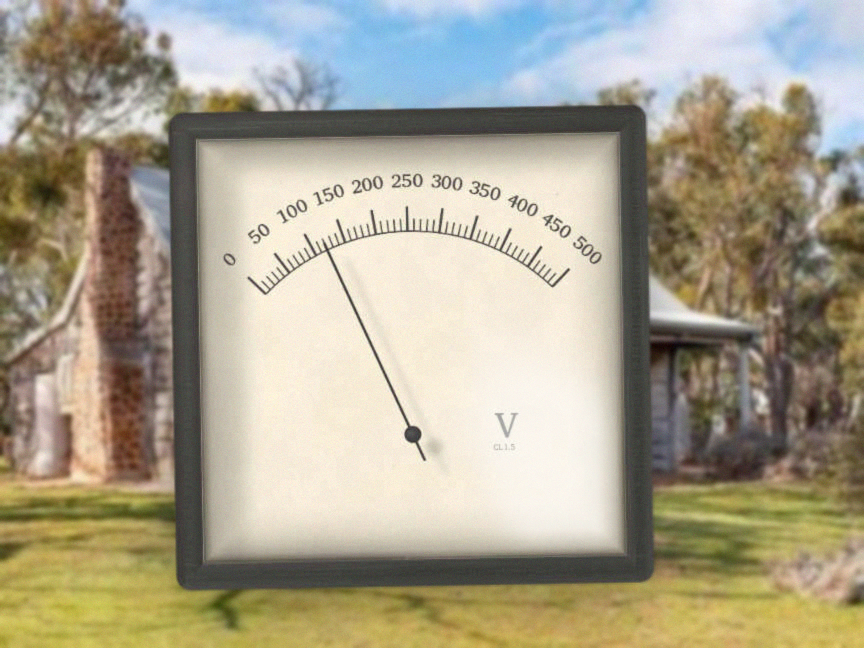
V 120
